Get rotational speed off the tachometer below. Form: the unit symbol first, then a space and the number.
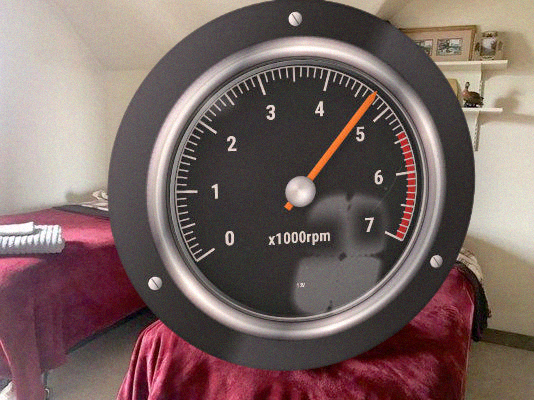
rpm 4700
